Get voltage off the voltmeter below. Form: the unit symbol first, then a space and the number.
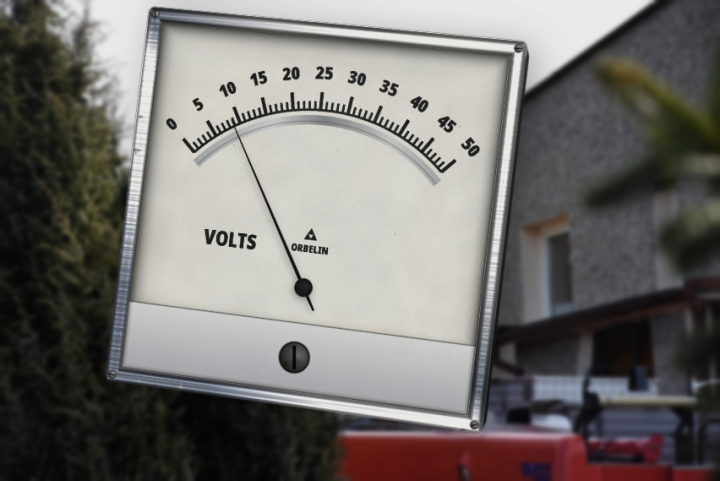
V 9
